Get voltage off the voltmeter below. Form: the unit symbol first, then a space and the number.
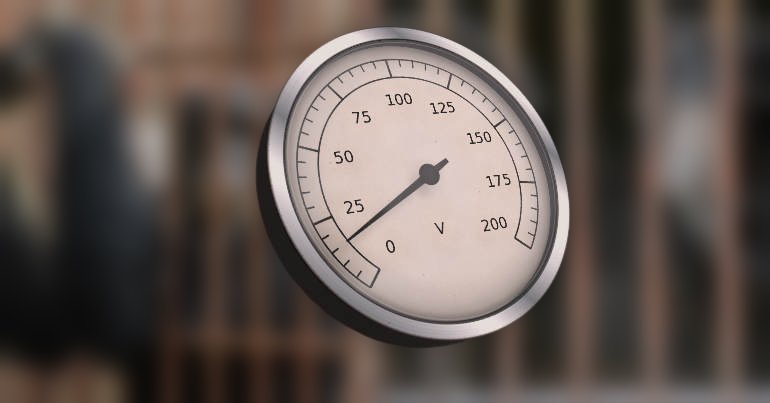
V 15
